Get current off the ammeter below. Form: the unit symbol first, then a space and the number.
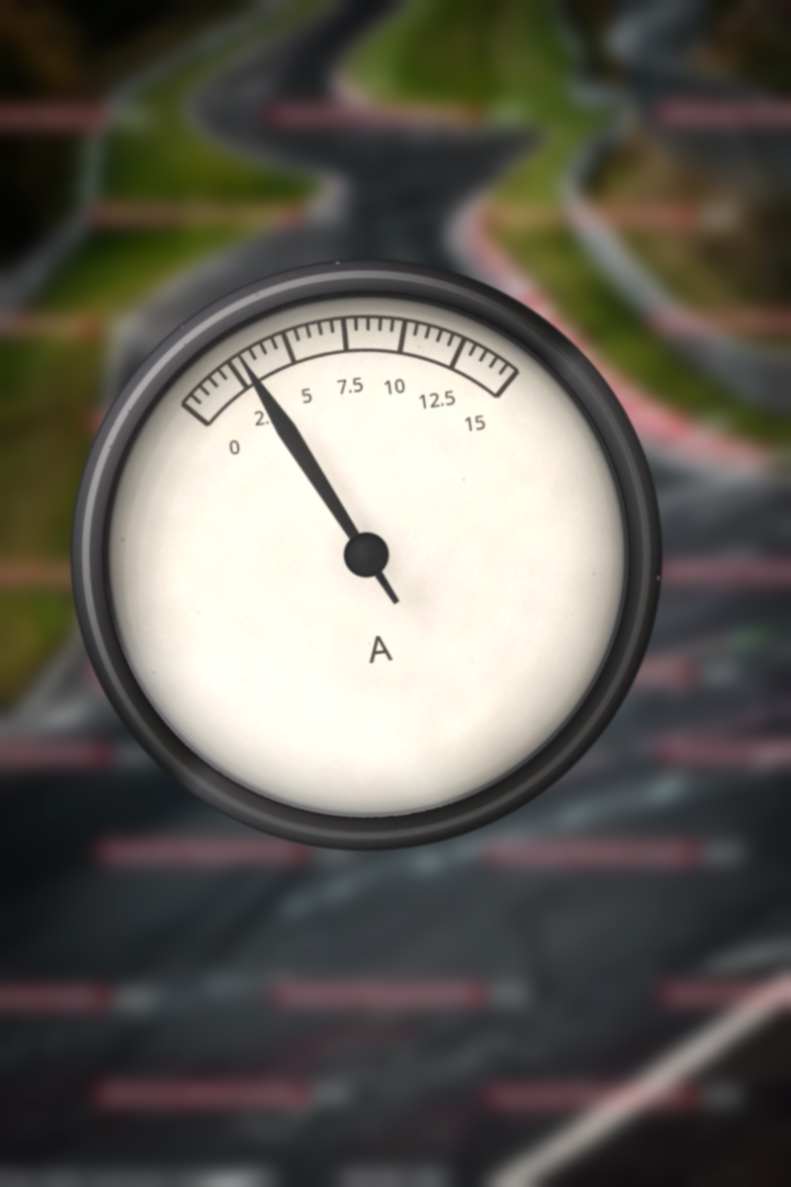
A 3
